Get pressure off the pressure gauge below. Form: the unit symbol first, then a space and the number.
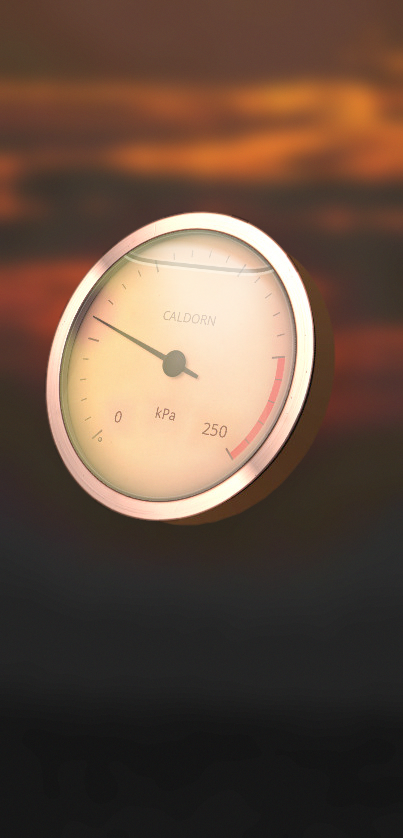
kPa 60
